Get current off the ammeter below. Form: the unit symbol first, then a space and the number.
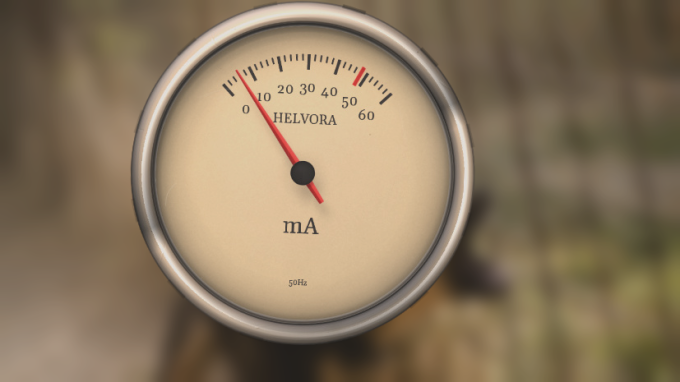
mA 6
